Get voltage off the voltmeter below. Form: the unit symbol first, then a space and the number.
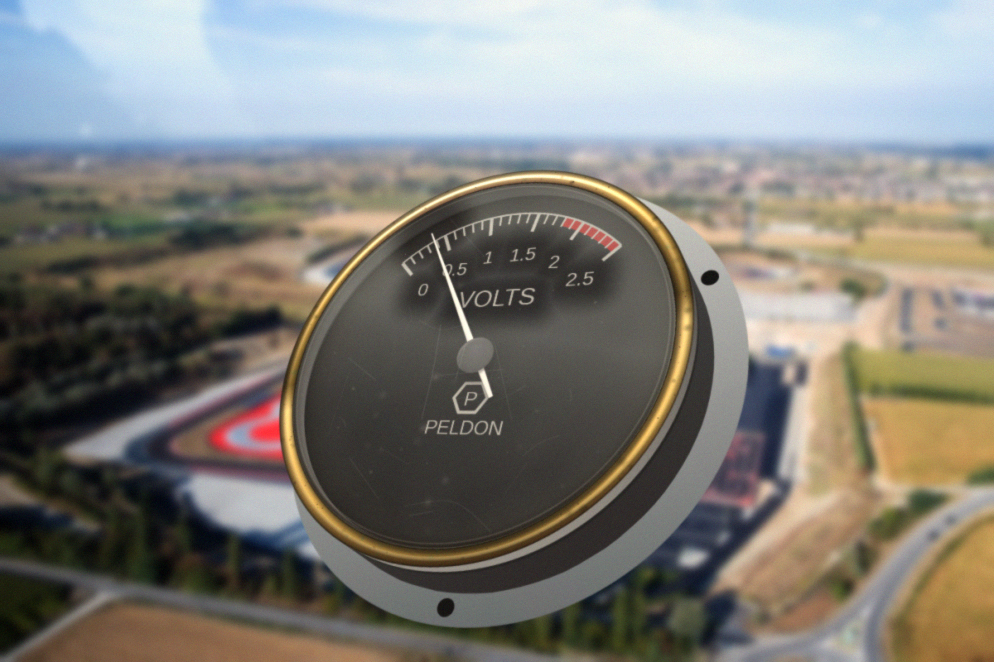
V 0.4
